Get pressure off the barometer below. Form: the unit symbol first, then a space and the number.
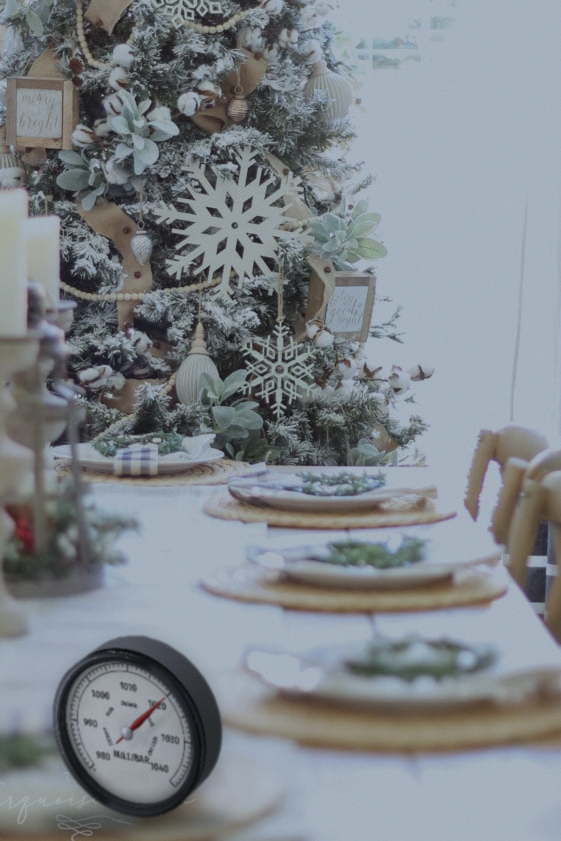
mbar 1020
